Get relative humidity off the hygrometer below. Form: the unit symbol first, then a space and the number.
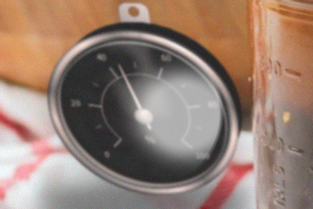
% 45
